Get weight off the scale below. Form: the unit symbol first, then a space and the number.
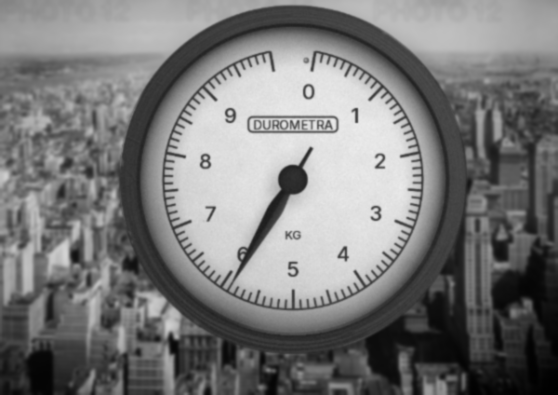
kg 5.9
